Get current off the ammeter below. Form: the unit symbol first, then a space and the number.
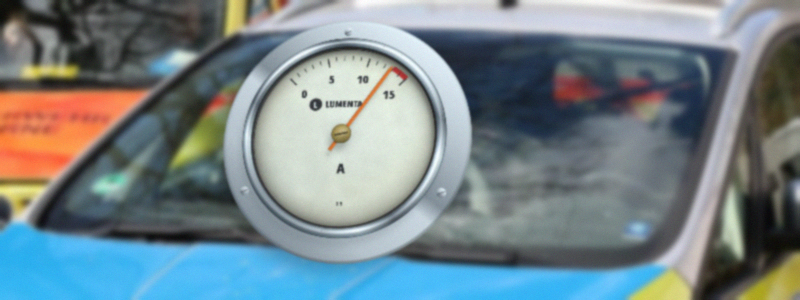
A 13
